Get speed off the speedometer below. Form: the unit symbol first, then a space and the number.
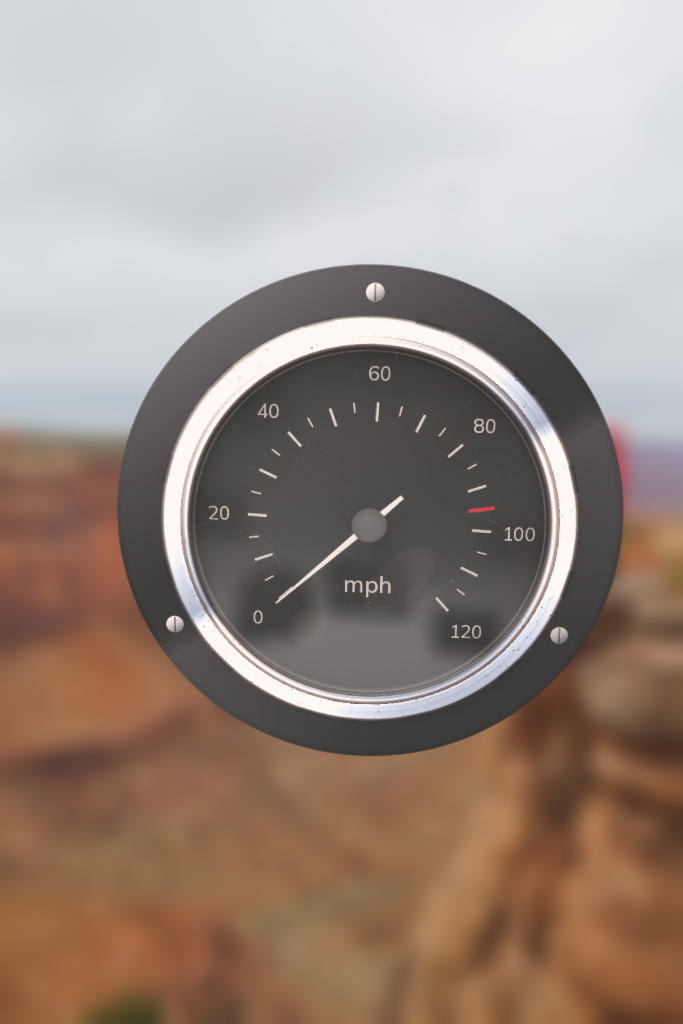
mph 0
